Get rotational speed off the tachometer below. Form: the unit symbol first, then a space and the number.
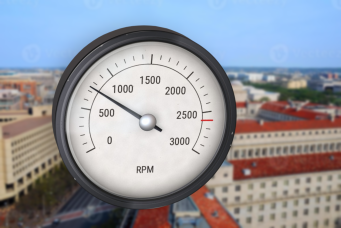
rpm 750
